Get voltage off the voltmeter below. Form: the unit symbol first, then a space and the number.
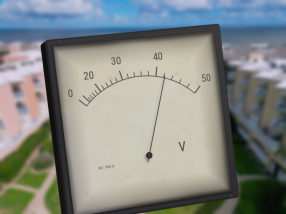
V 42
